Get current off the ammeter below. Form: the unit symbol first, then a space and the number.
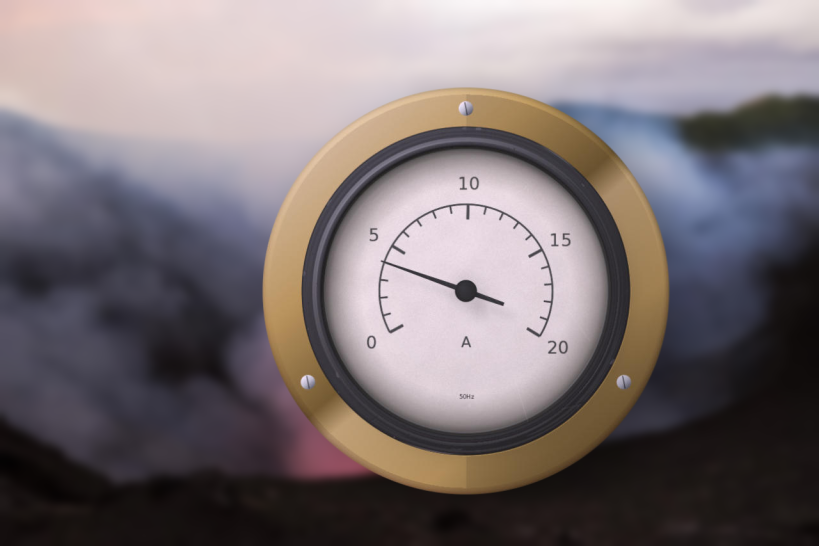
A 4
